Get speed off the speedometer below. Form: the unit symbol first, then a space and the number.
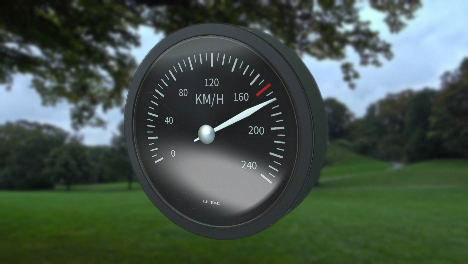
km/h 180
